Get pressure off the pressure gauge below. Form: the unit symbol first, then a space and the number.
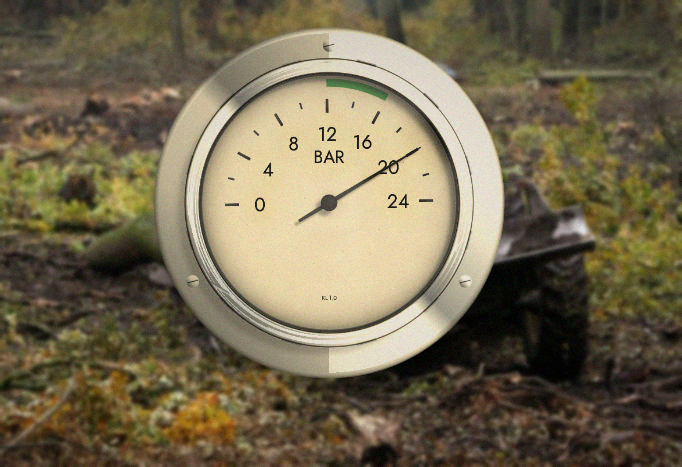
bar 20
